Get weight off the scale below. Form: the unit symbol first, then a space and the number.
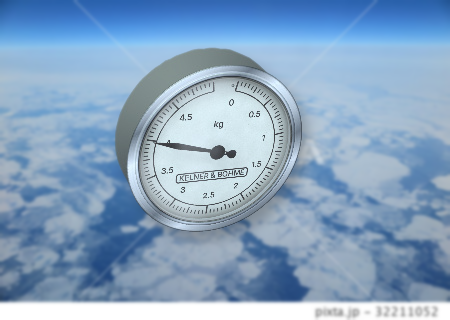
kg 4
